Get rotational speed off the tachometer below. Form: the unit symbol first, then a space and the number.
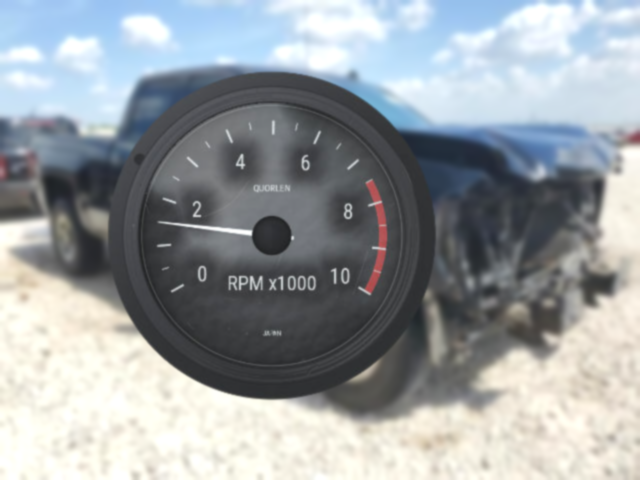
rpm 1500
